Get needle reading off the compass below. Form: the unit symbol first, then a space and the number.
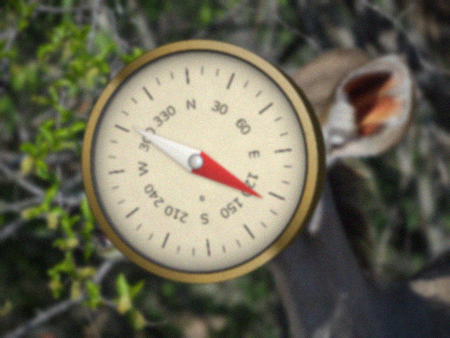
° 125
